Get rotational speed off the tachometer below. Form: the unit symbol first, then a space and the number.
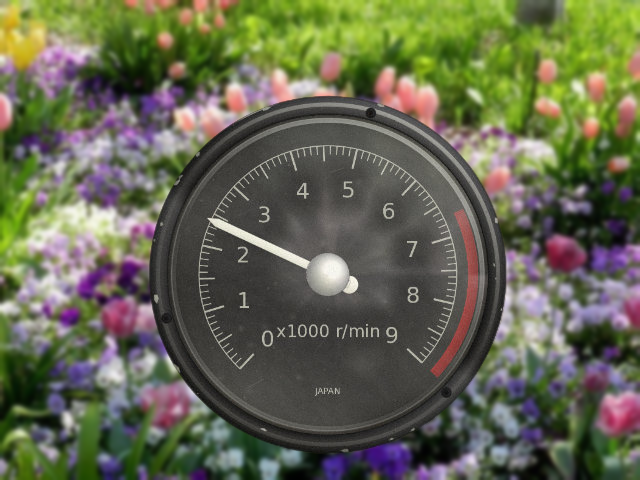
rpm 2400
